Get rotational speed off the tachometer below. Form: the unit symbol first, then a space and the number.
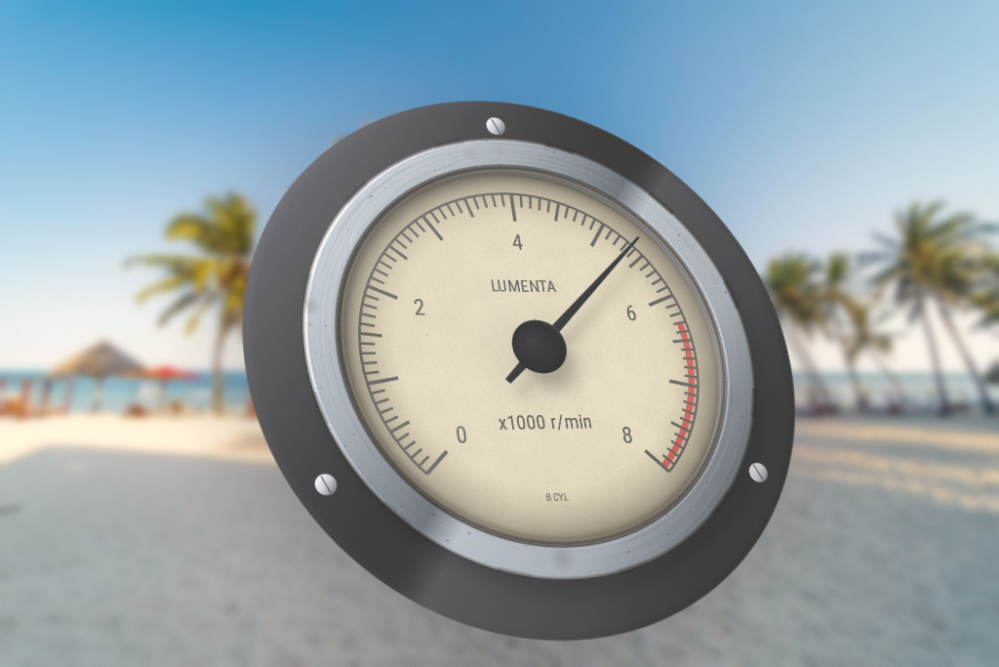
rpm 5350
